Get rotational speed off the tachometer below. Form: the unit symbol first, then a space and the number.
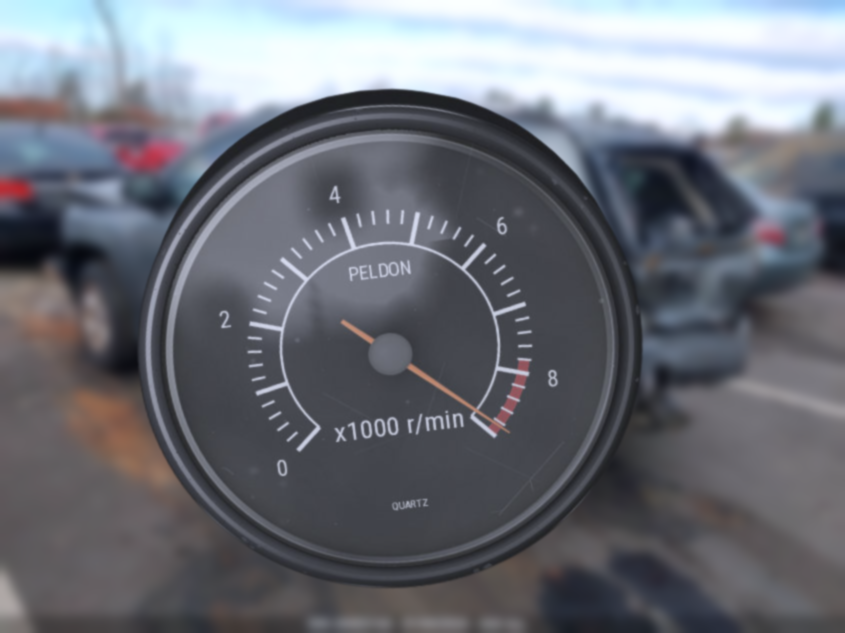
rpm 8800
